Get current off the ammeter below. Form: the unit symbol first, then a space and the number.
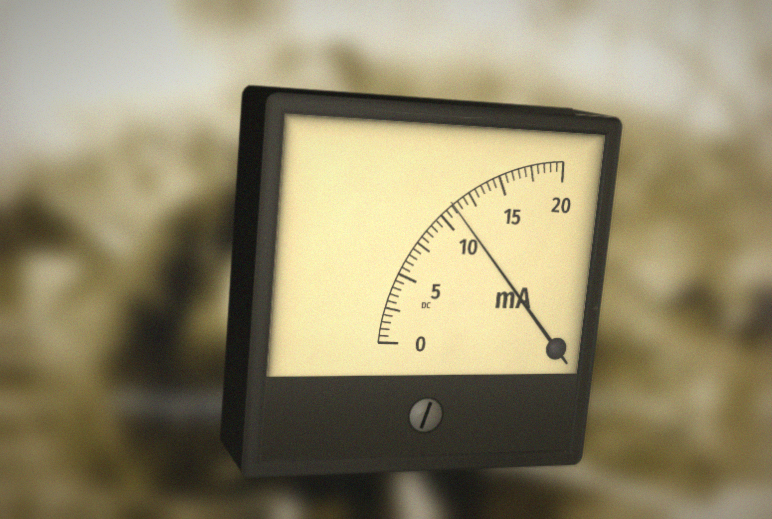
mA 11
